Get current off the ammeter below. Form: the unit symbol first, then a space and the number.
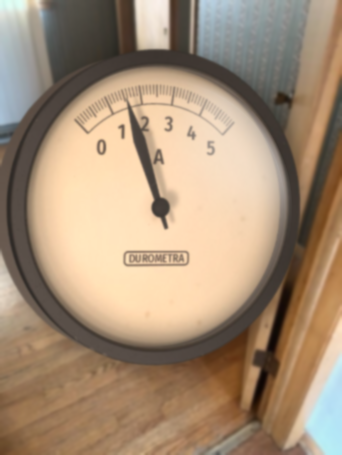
A 1.5
